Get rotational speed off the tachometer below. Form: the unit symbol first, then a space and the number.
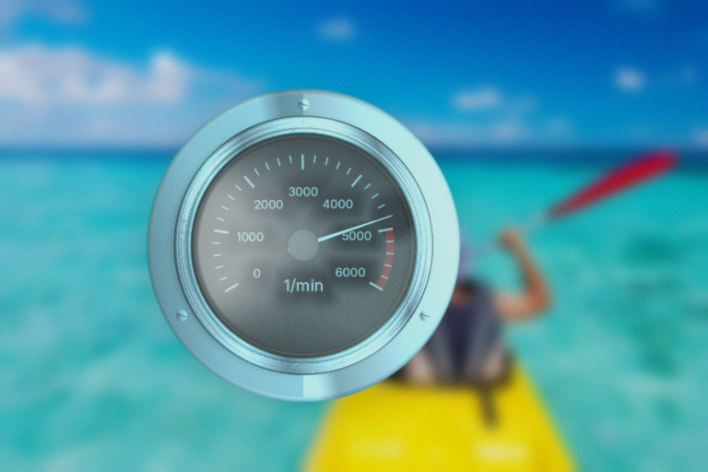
rpm 4800
